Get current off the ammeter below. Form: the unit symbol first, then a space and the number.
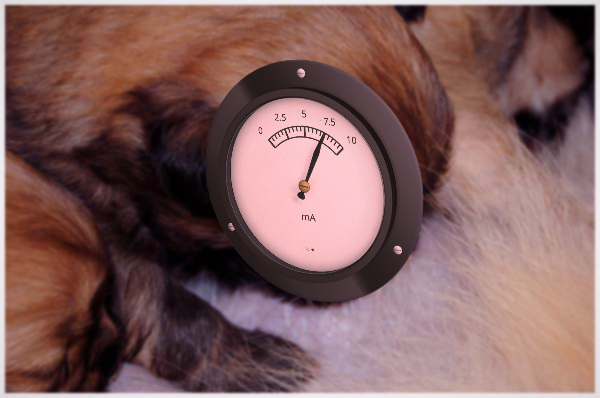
mA 7.5
